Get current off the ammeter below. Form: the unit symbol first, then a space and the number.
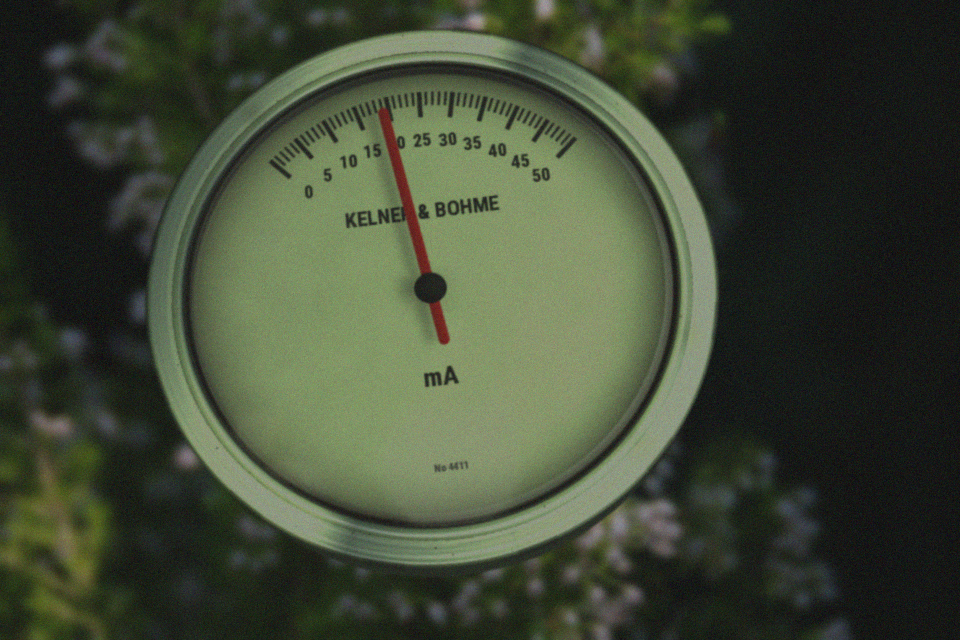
mA 19
